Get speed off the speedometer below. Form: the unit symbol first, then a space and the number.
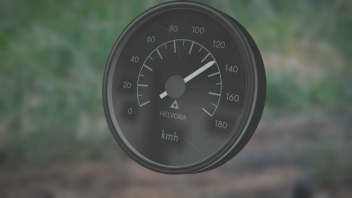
km/h 130
